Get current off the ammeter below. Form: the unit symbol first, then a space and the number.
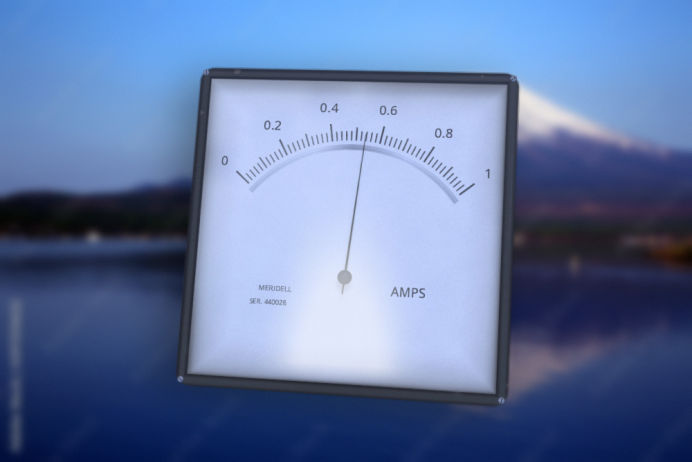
A 0.54
